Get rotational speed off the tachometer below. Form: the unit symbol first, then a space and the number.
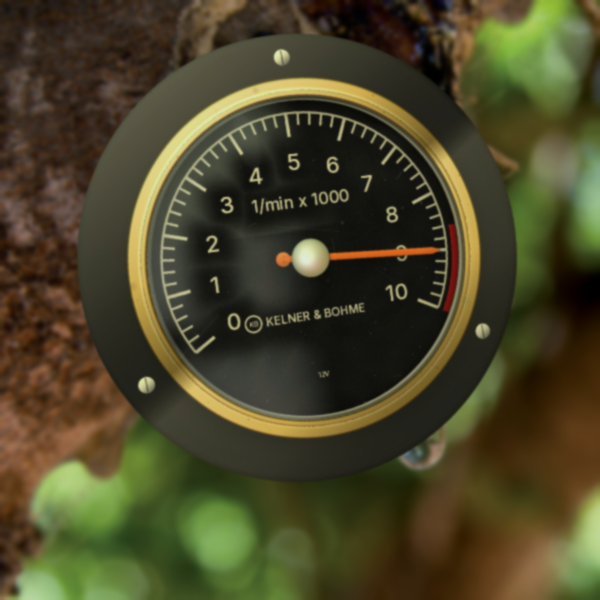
rpm 9000
